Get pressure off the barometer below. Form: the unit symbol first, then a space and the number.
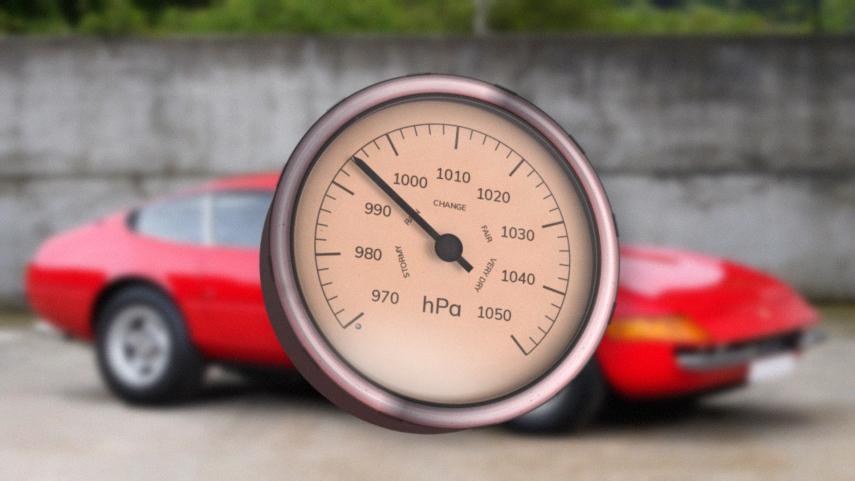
hPa 994
